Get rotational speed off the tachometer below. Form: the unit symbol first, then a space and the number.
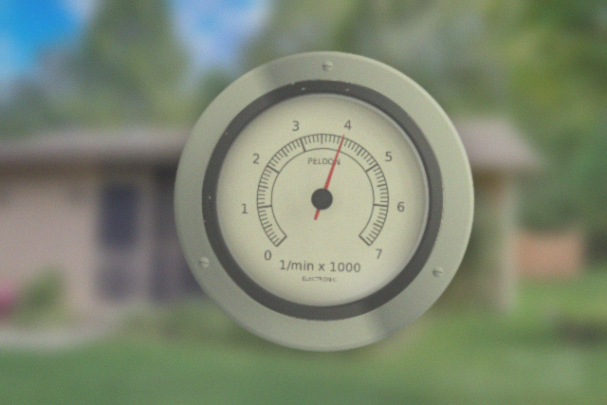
rpm 4000
